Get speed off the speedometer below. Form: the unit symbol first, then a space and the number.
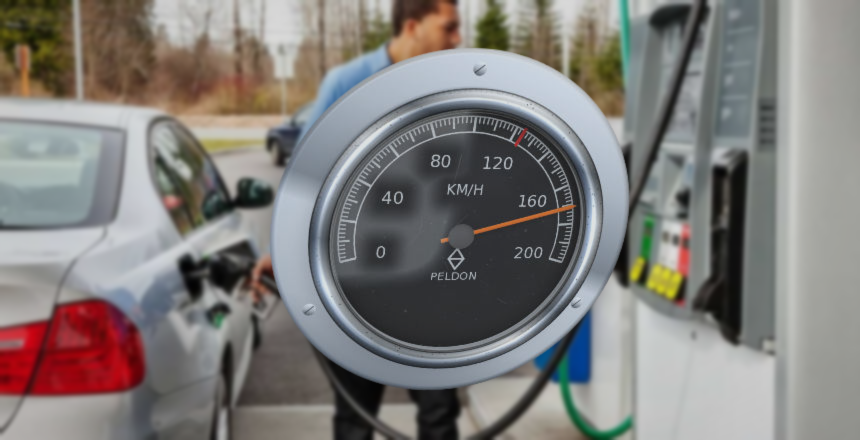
km/h 170
